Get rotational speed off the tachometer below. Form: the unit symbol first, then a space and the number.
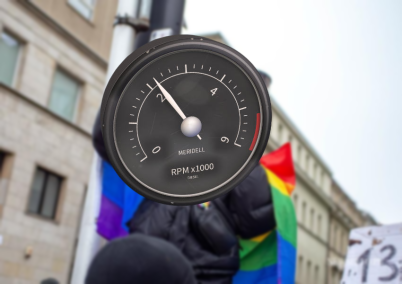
rpm 2200
